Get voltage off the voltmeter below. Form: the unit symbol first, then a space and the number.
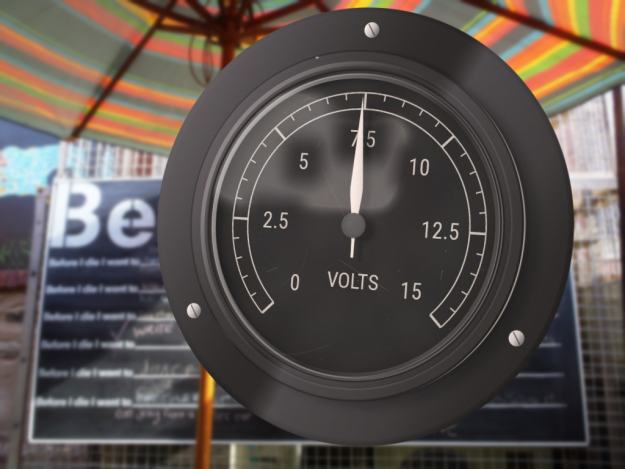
V 7.5
